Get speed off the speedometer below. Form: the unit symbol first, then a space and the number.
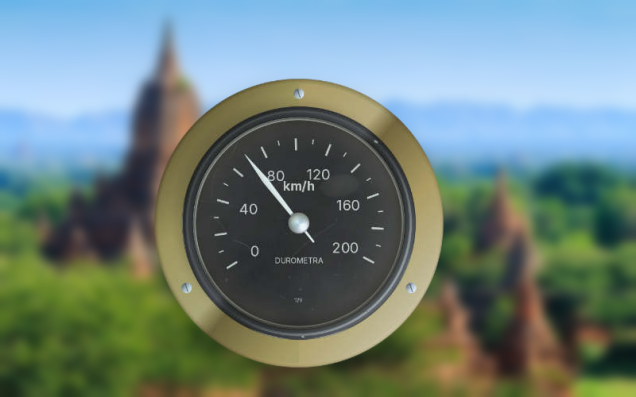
km/h 70
